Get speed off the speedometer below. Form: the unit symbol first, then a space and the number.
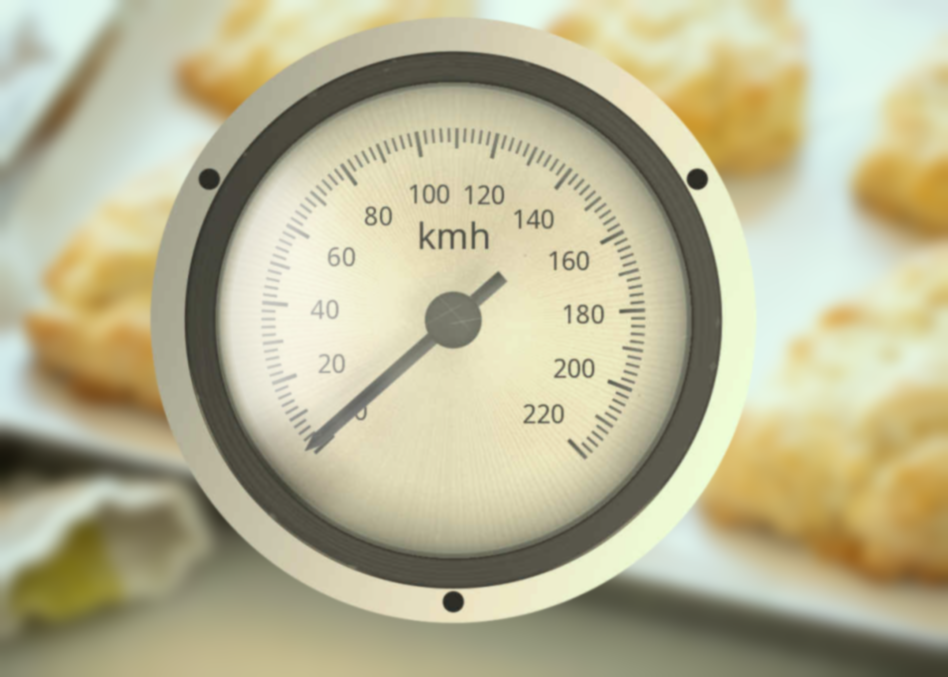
km/h 2
